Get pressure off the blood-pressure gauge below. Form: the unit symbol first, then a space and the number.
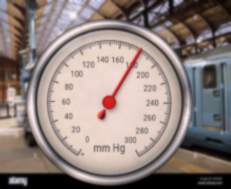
mmHg 180
